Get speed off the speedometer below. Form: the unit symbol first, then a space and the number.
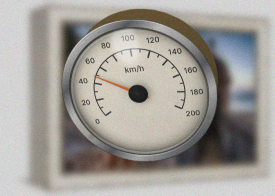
km/h 50
